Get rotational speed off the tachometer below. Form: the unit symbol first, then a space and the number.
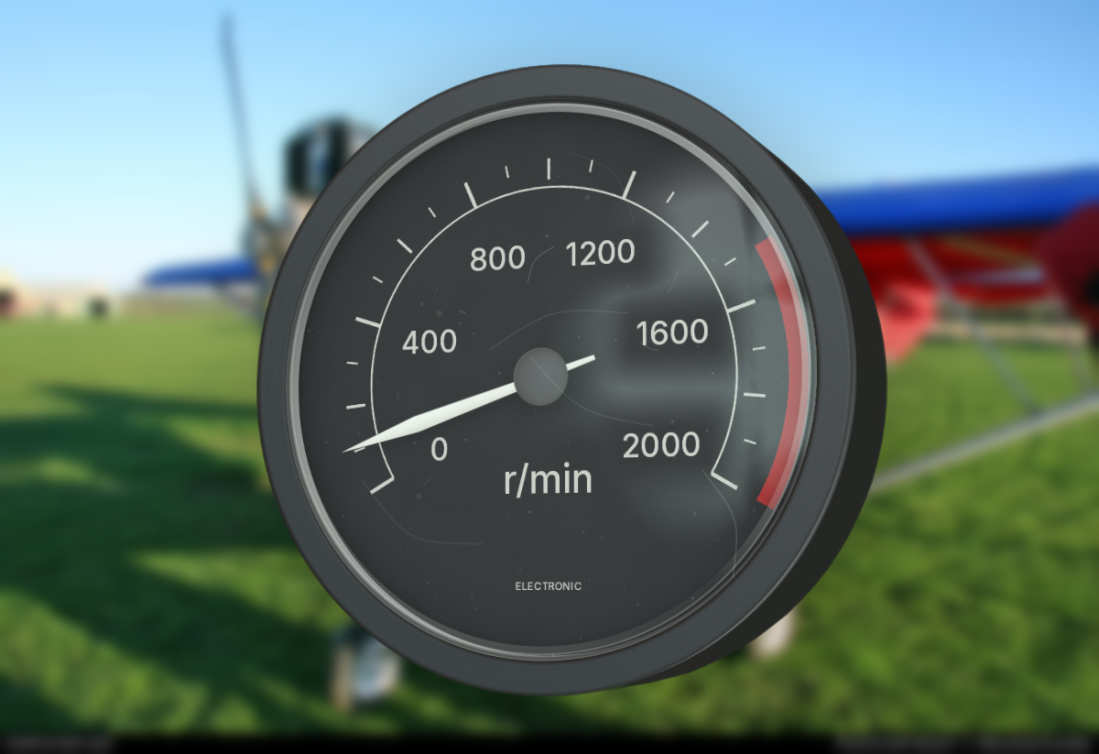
rpm 100
